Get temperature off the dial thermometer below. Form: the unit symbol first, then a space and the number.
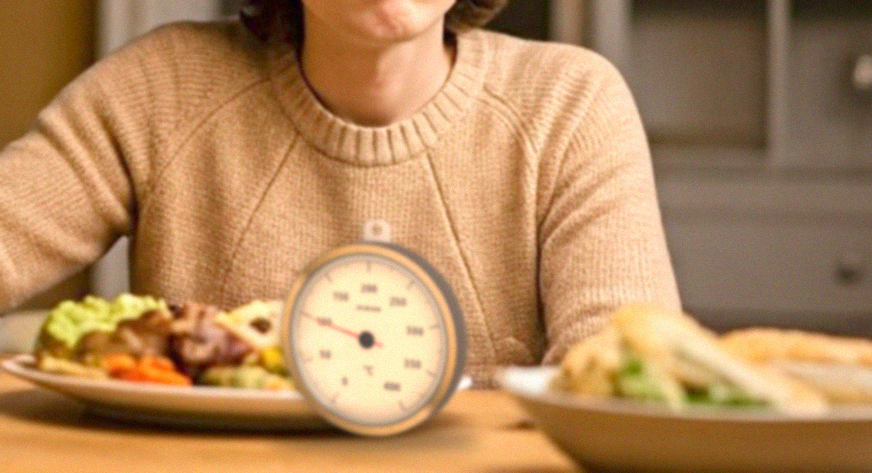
°C 100
